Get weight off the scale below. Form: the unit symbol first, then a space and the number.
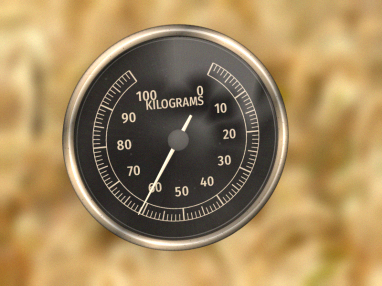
kg 61
